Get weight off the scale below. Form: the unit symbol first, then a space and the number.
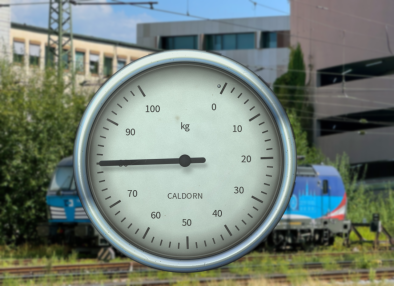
kg 80
